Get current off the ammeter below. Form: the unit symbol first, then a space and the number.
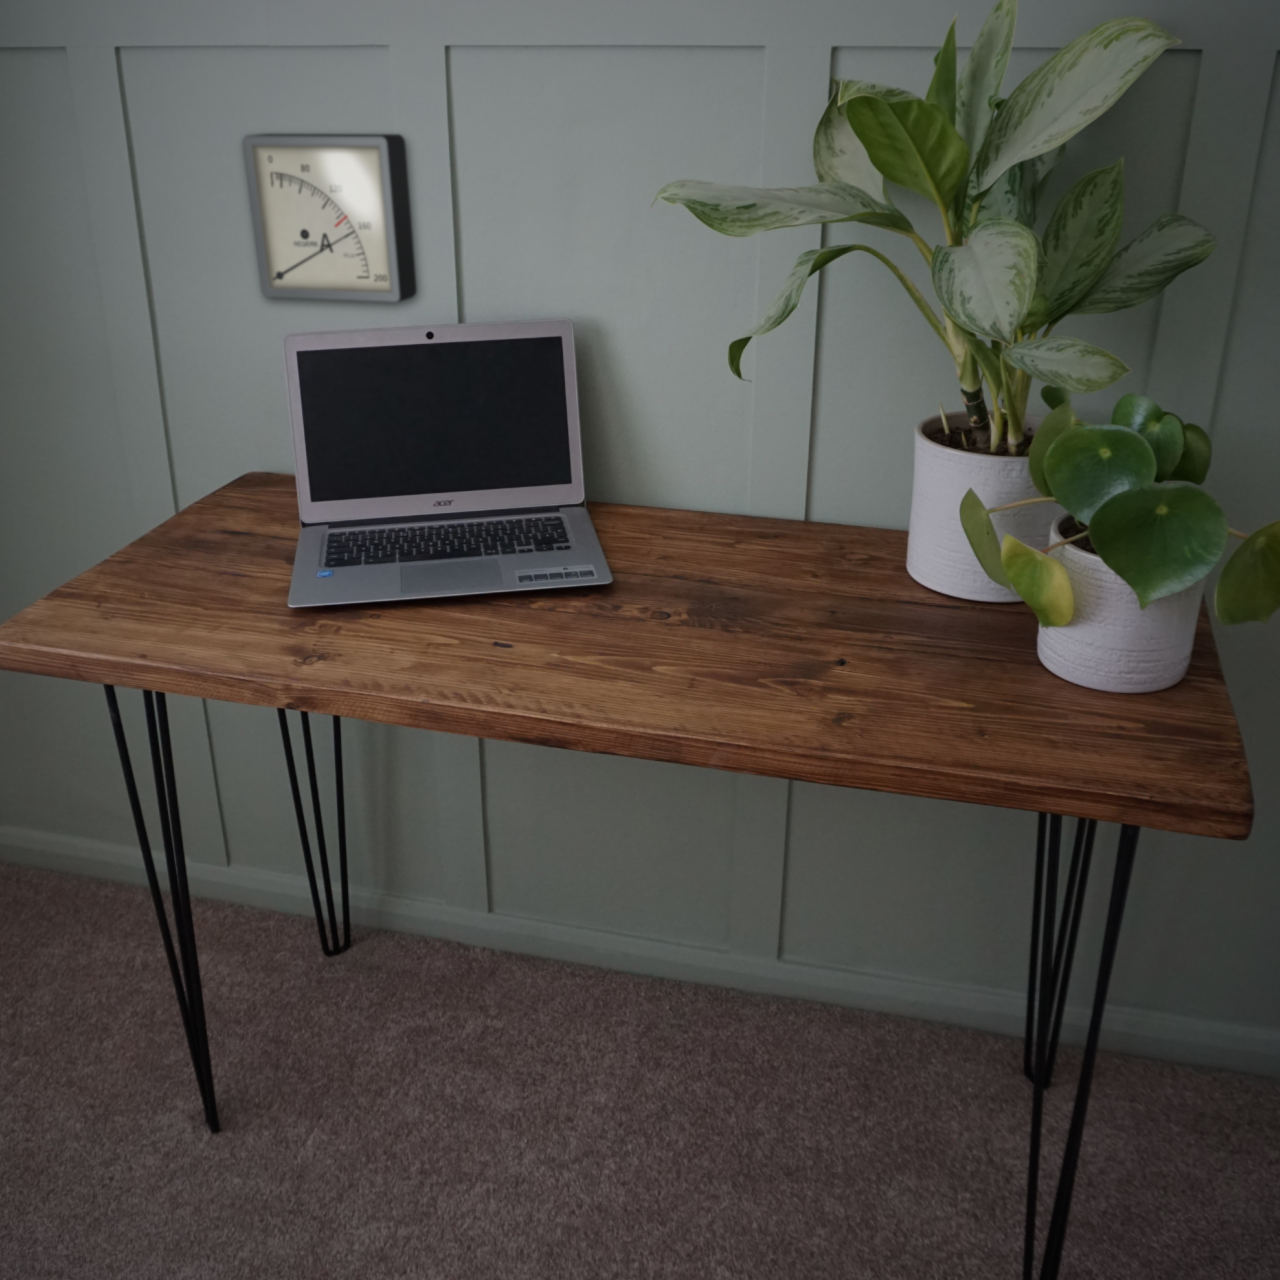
A 160
